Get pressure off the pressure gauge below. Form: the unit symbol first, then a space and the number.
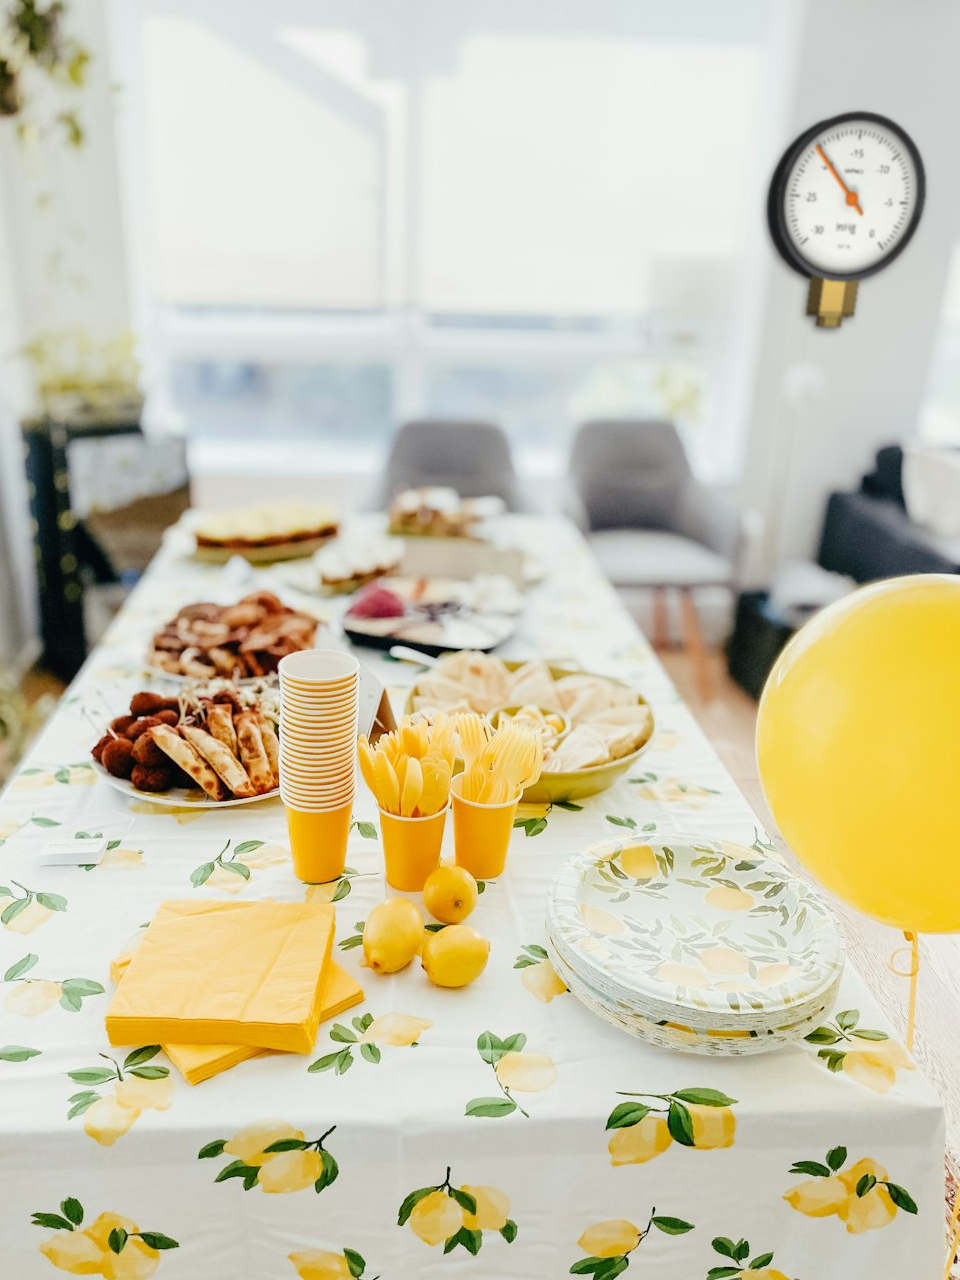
inHg -20
